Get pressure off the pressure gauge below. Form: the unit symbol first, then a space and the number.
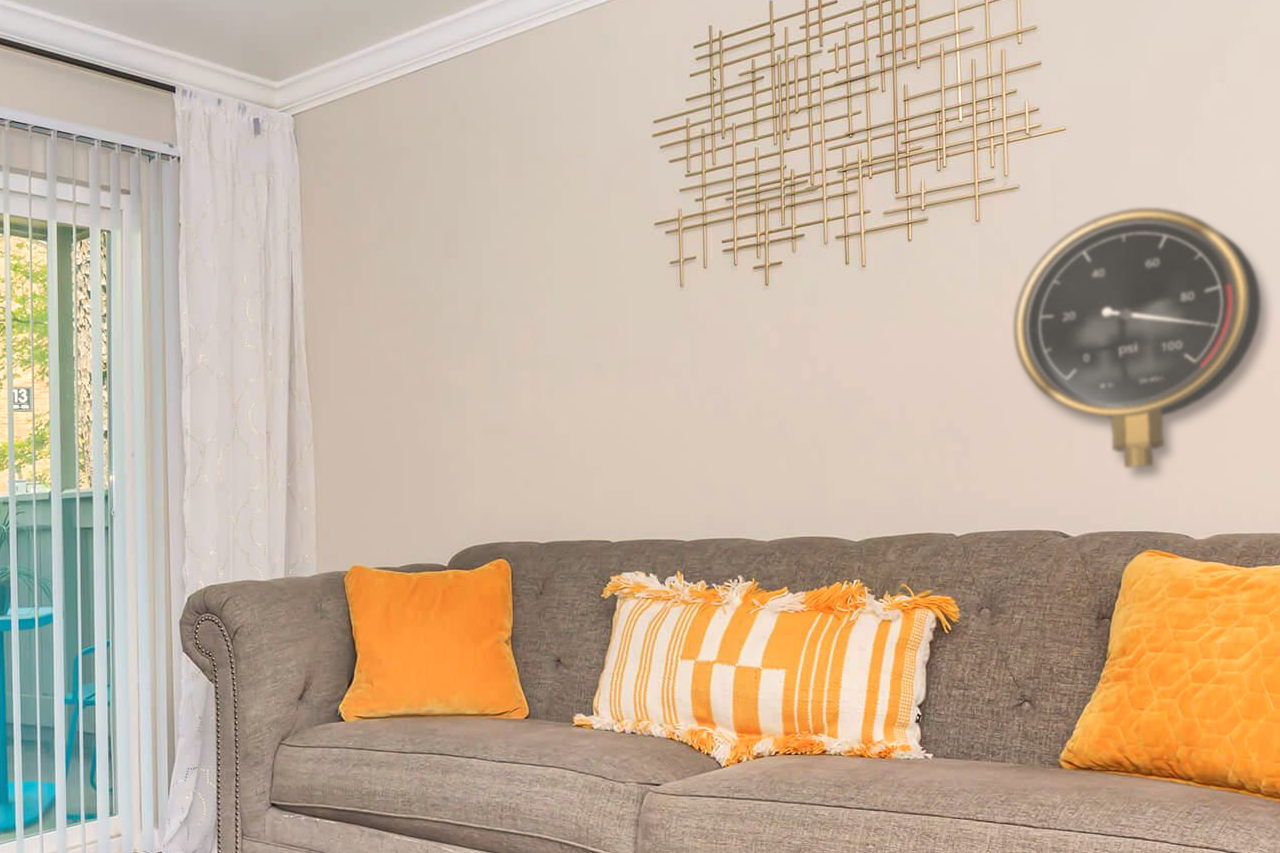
psi 90
